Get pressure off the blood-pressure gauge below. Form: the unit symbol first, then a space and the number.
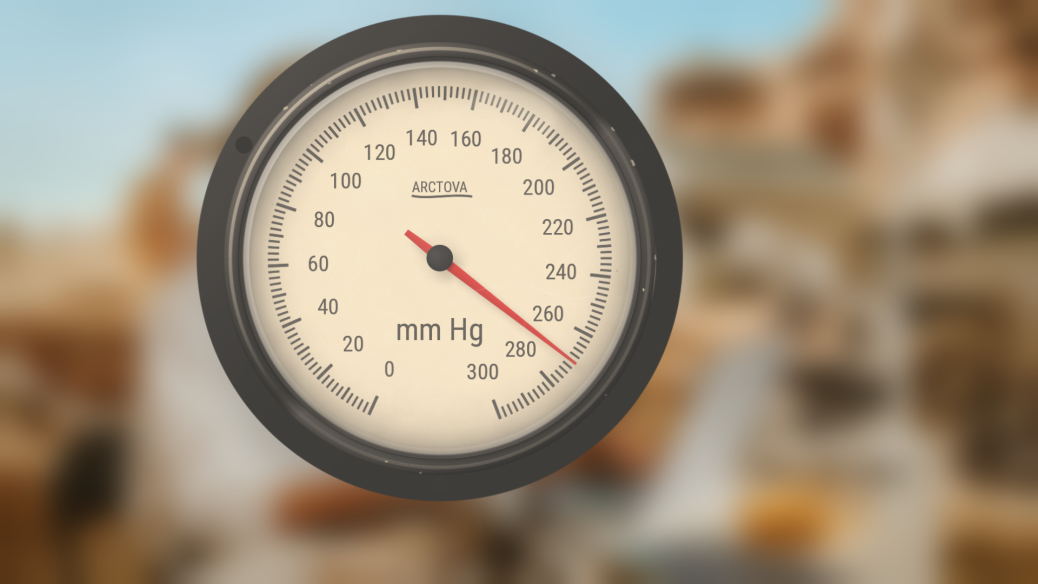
mmHg 270
